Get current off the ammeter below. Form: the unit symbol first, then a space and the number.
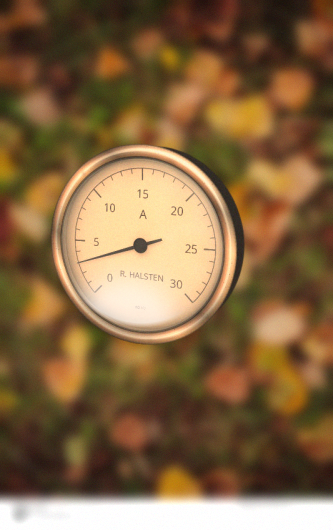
A 3
